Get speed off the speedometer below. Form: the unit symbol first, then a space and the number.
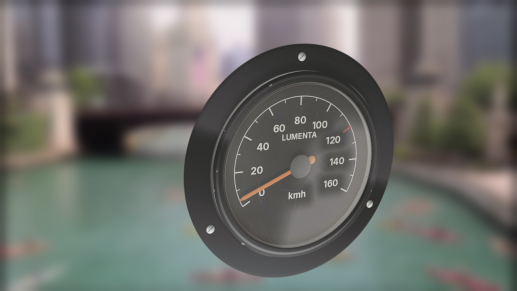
km/h 5
